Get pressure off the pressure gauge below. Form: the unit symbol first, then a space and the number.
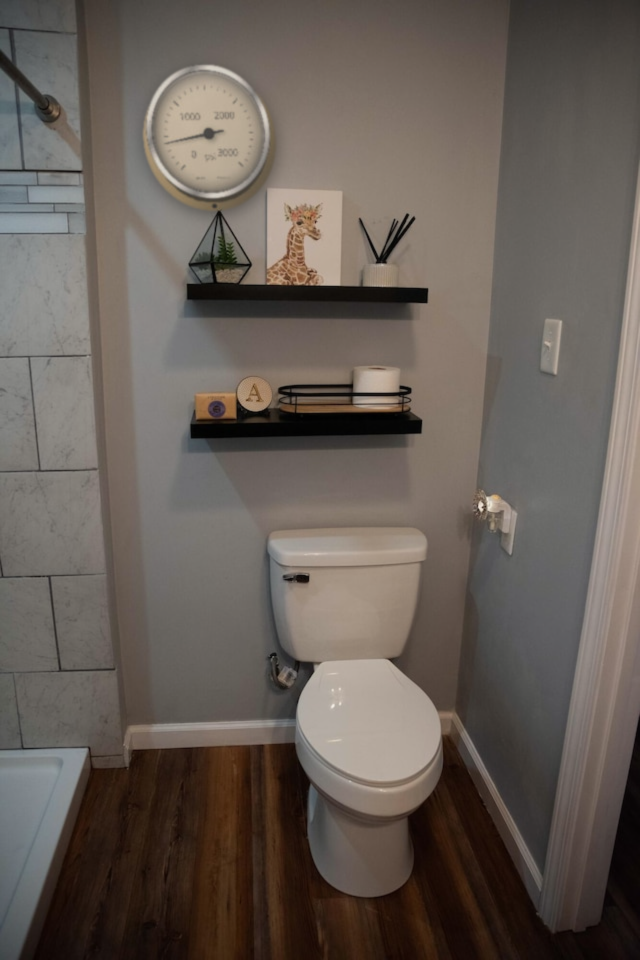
psi 400
